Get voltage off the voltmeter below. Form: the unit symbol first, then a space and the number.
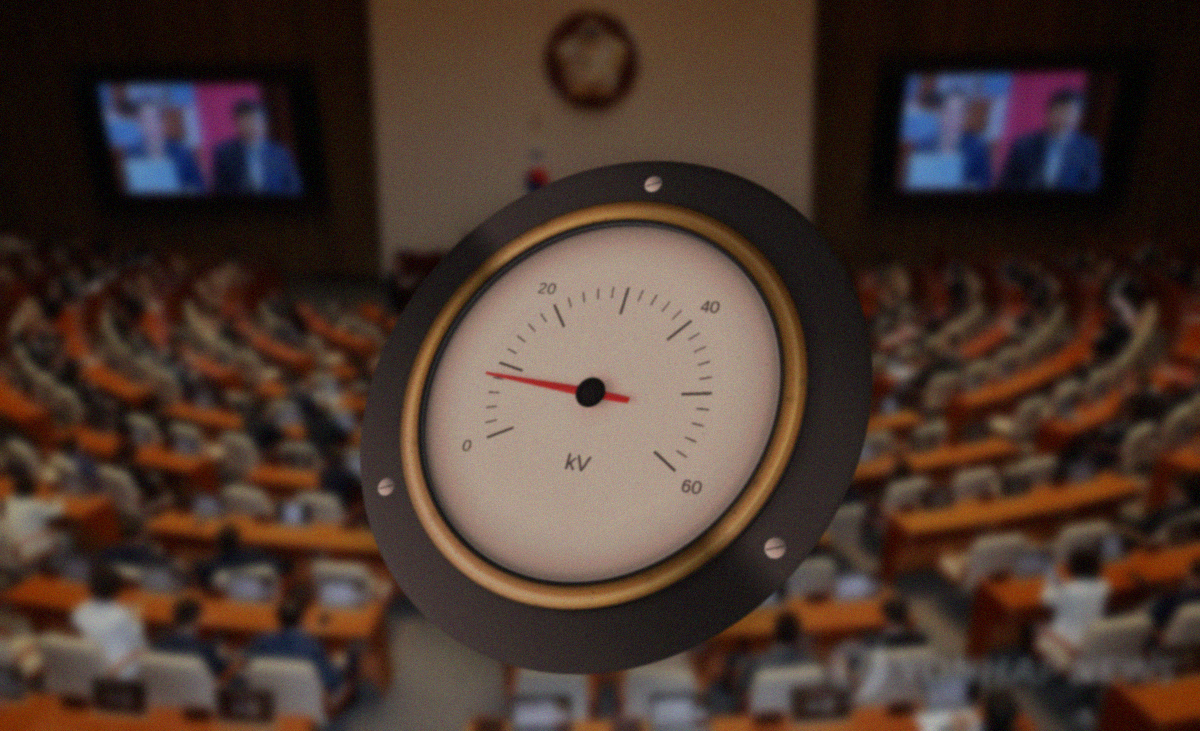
kV 8
